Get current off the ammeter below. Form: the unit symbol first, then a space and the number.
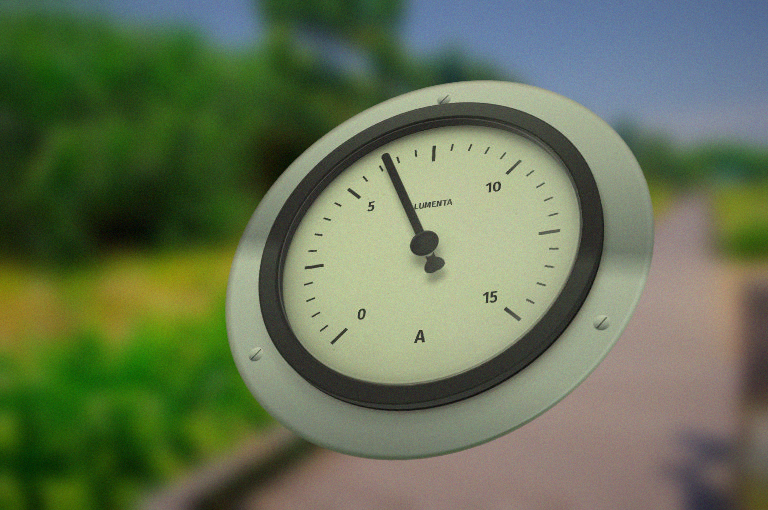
A 6.25
